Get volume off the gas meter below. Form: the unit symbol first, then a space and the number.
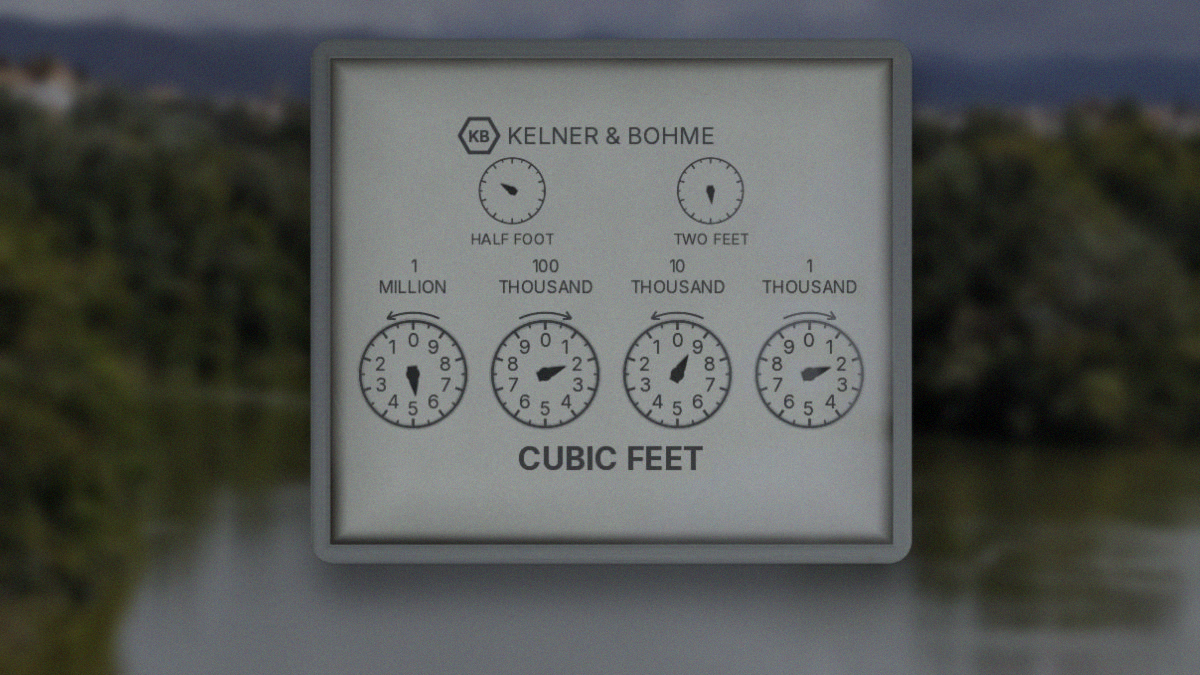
ft³ 519200
